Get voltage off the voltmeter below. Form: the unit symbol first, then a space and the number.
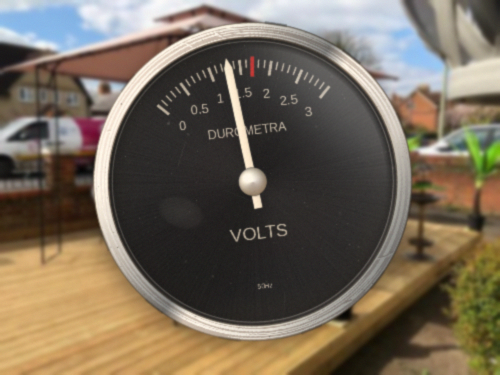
V 1.3
